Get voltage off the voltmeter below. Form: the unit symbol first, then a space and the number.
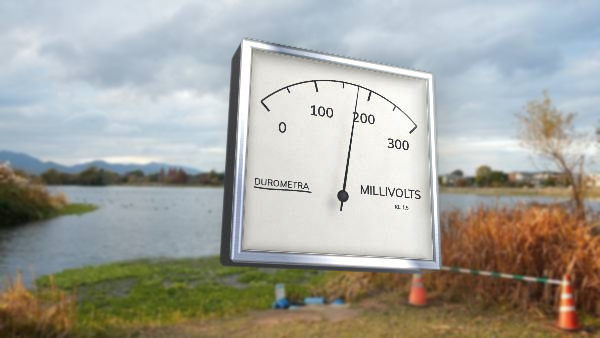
mV 175
